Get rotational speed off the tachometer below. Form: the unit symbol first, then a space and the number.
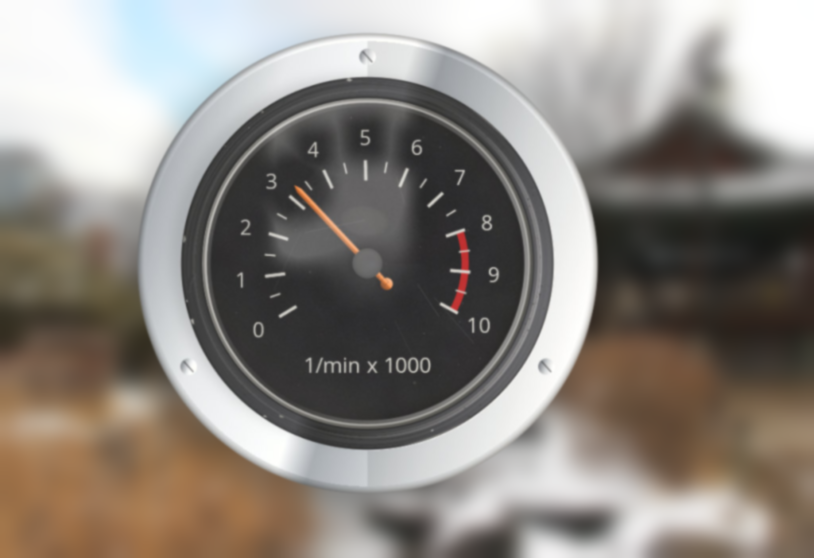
rpm 3250
